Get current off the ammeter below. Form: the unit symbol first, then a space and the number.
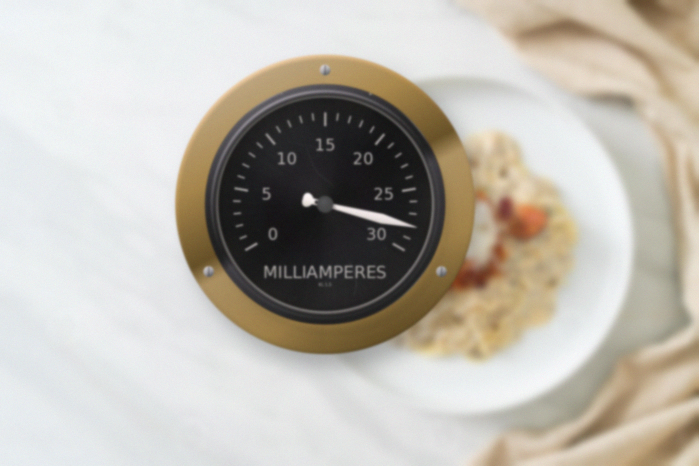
mA 28
